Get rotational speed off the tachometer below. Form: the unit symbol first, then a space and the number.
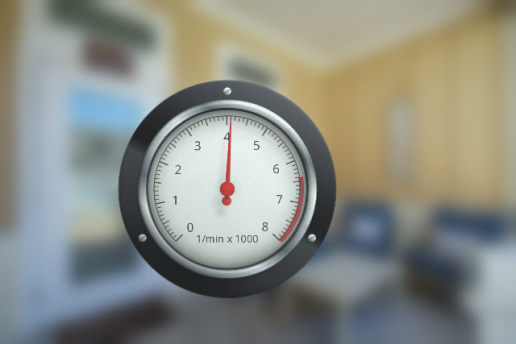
rpm 4100
